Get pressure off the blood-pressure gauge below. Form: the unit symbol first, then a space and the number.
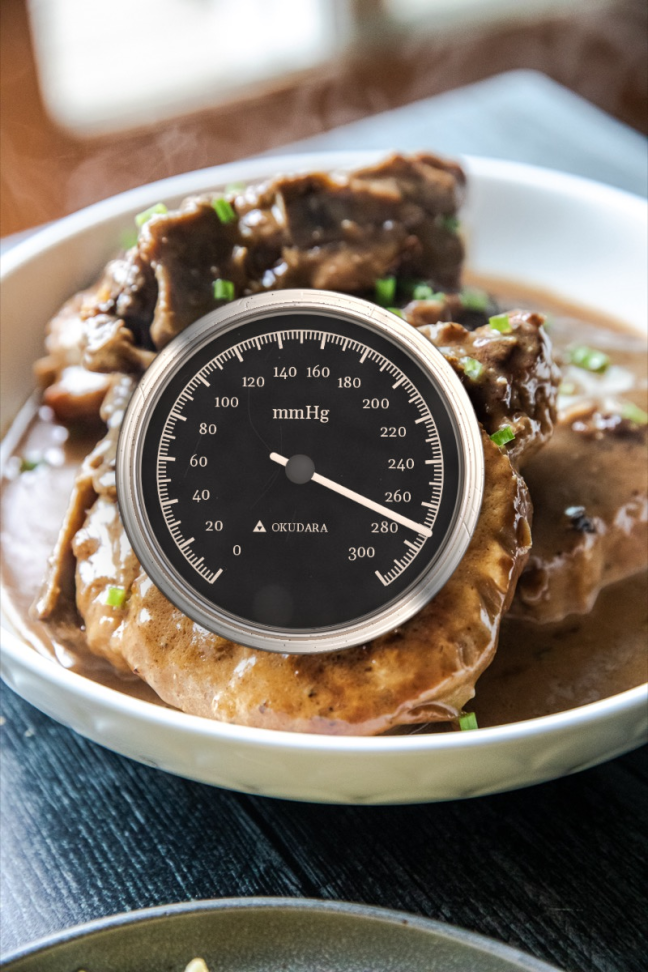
mmHg 272
